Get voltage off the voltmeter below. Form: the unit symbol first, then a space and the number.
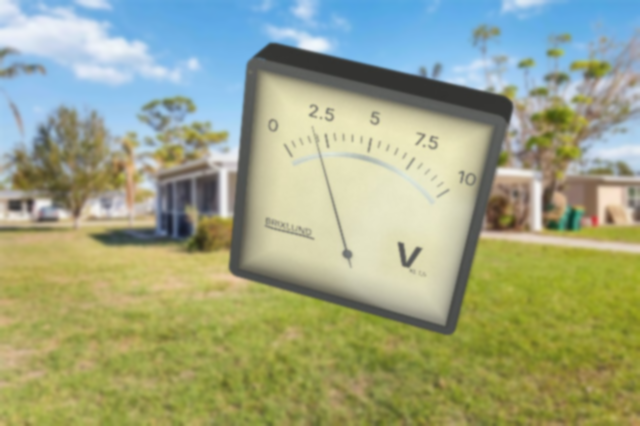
V 2
